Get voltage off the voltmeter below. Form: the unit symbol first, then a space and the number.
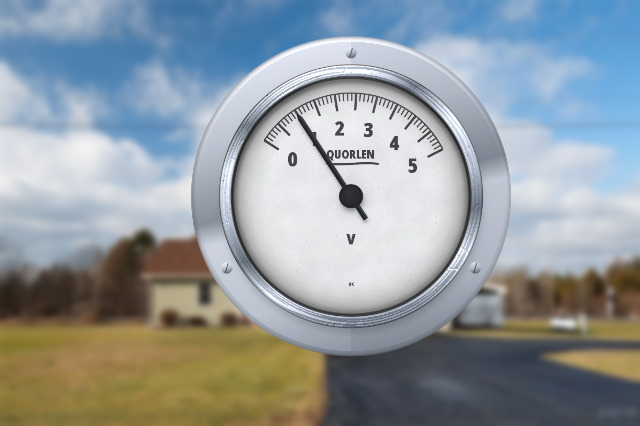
V 1
